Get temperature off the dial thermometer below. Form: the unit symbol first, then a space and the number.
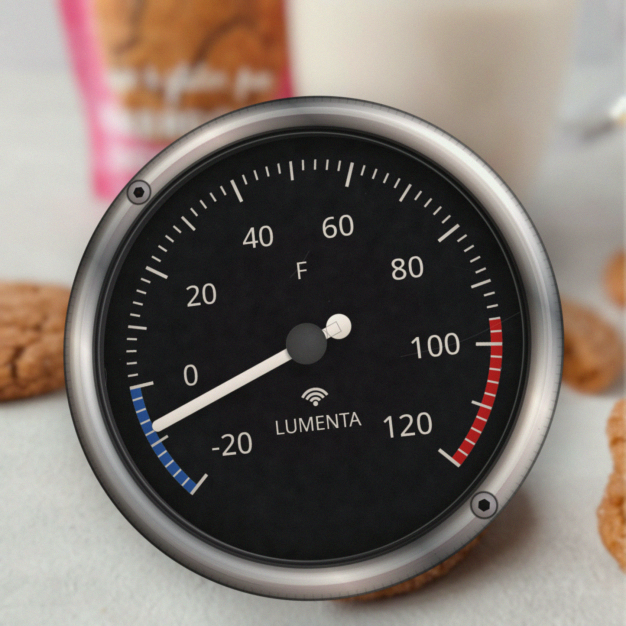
°F -8
